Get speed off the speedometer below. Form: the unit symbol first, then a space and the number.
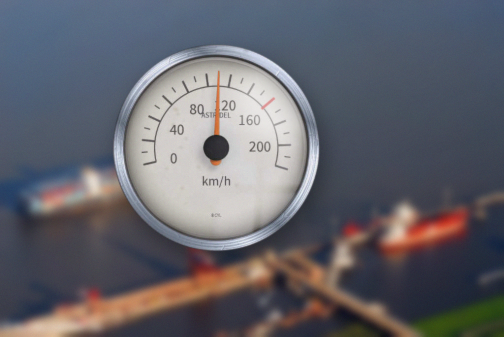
km/h 110
